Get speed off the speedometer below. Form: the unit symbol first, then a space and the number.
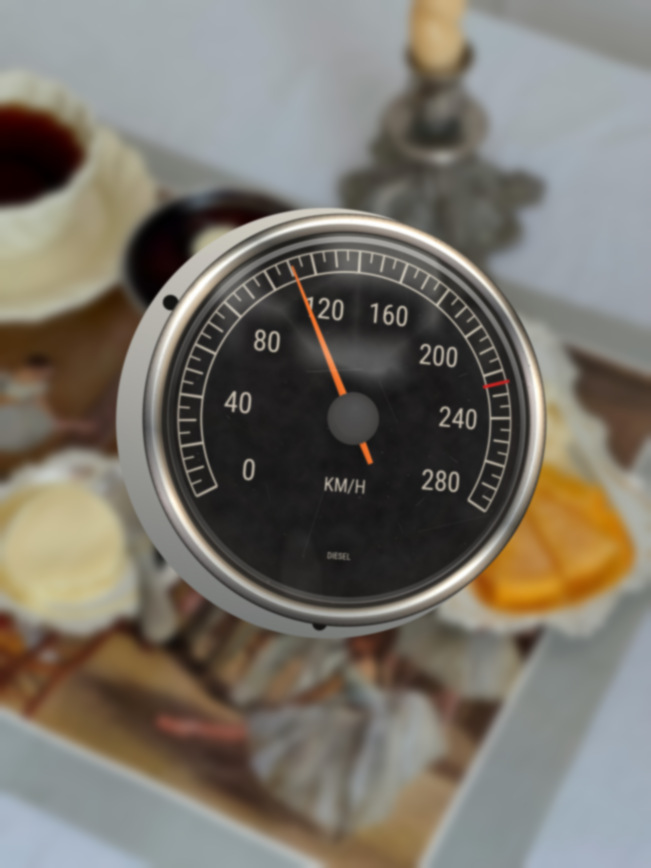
km/h 110
